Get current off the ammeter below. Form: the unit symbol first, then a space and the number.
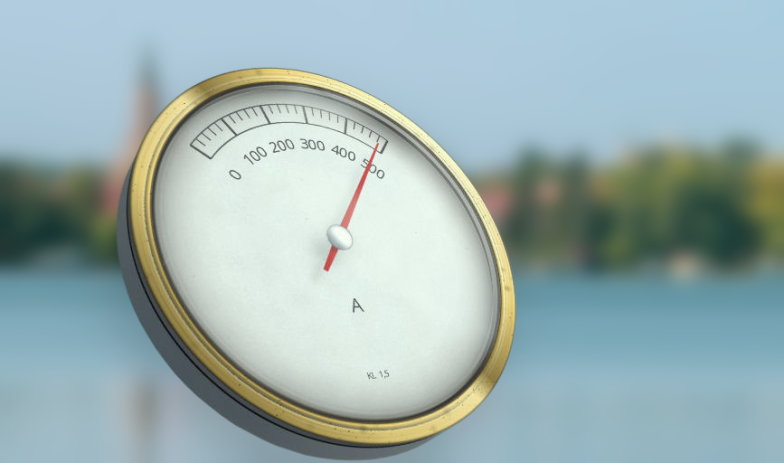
A 480
